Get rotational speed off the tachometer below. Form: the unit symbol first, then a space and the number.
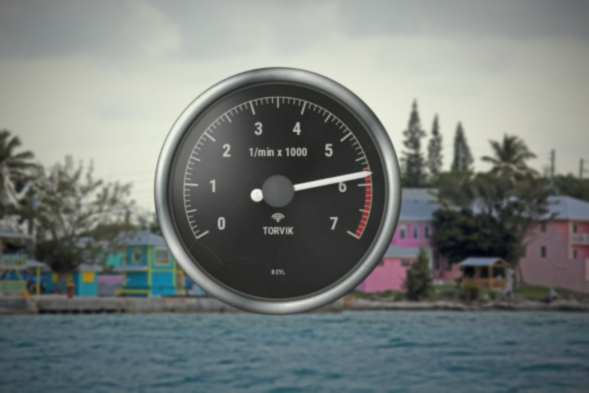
rpm 5800
